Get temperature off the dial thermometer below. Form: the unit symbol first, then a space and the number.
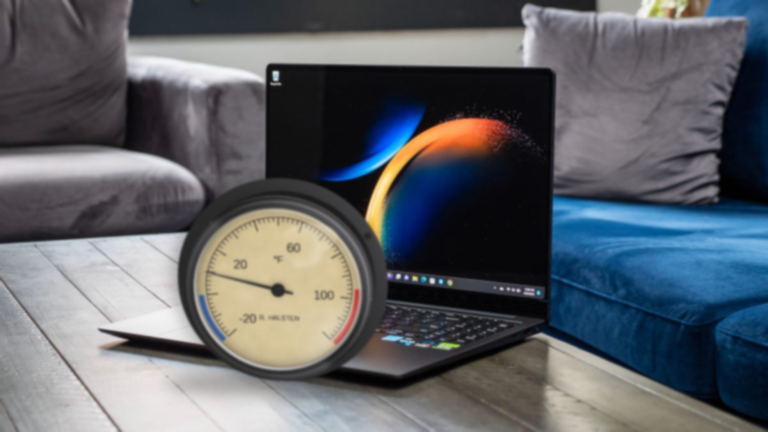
°F 10
